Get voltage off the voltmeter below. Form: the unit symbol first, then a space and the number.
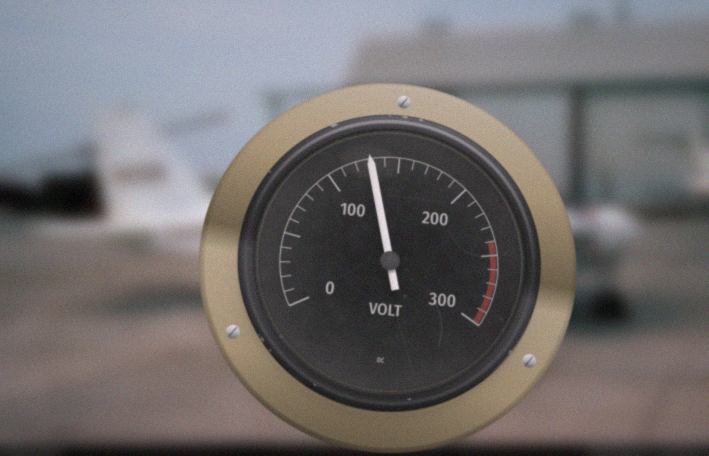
V 130
